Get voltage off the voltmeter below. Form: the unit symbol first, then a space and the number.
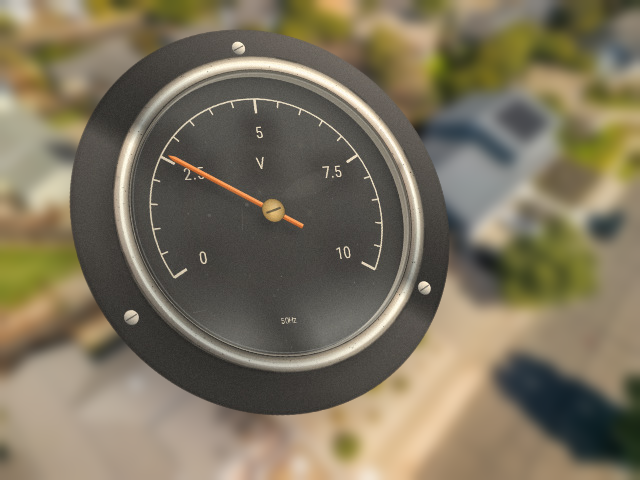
V 2.5
